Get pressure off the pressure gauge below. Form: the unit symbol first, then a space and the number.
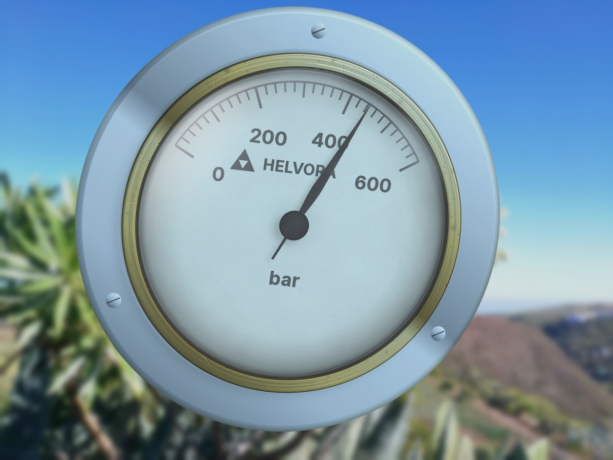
bar 440
